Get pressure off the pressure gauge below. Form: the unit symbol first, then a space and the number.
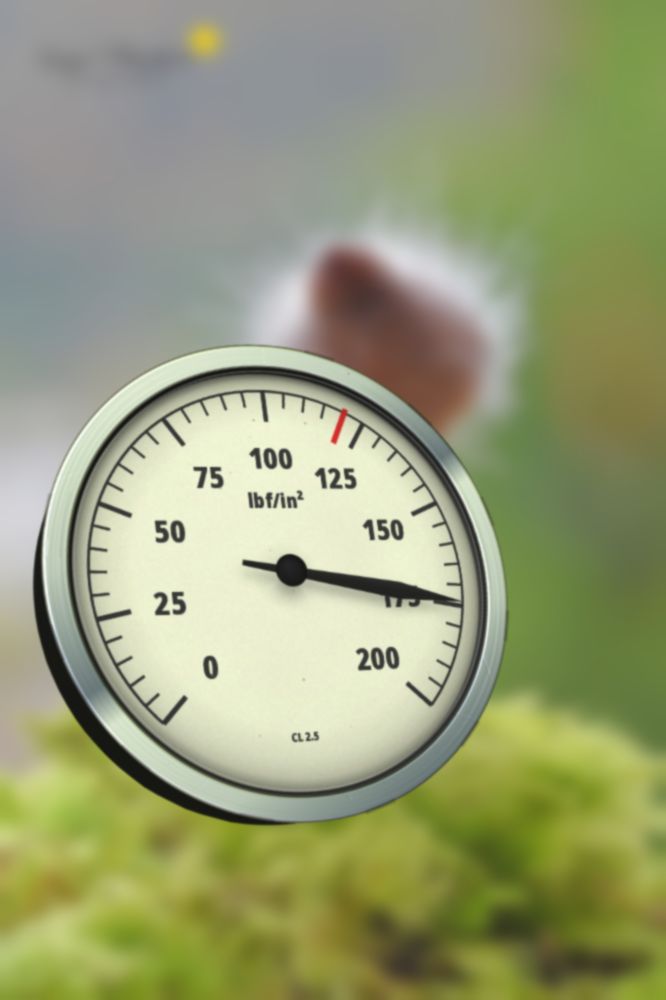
psi 175
